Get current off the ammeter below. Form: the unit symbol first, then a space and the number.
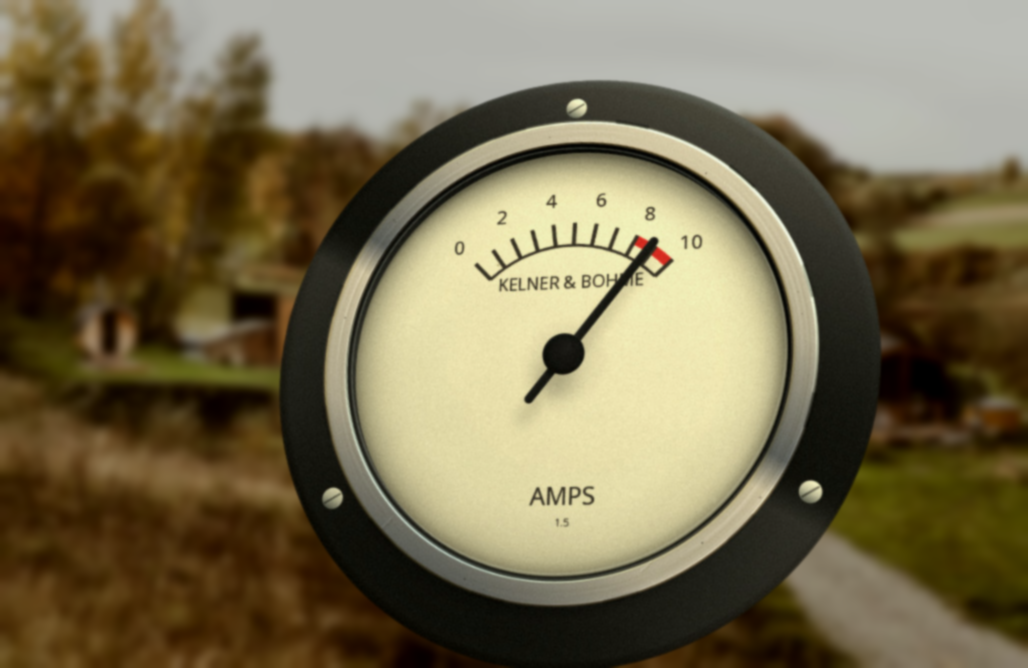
A 9
